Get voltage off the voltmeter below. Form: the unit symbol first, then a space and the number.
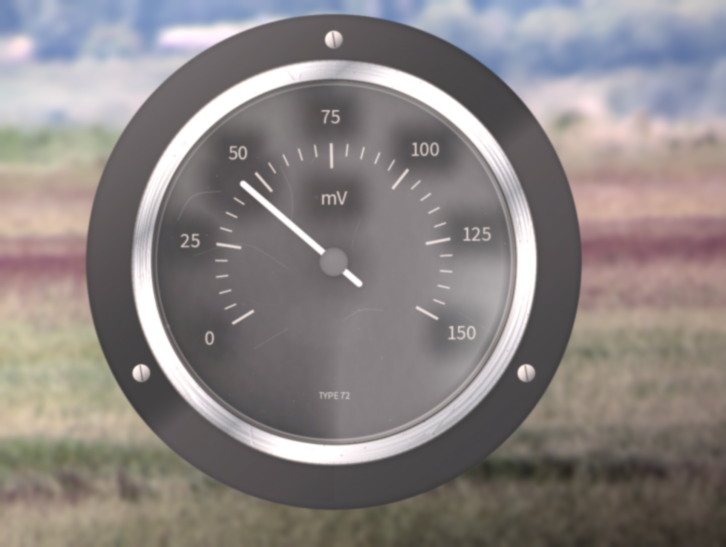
mV 45
